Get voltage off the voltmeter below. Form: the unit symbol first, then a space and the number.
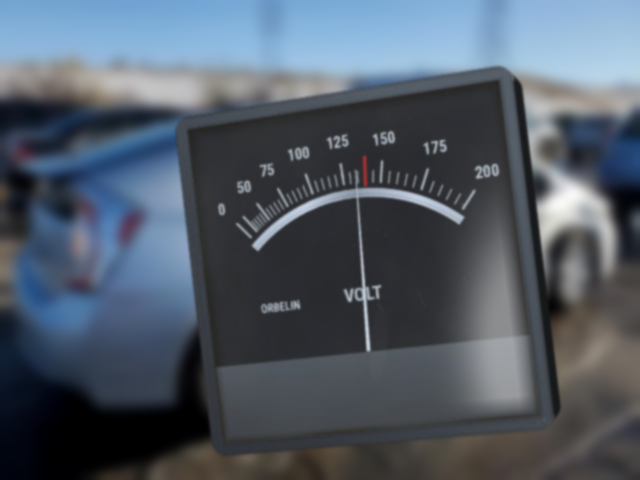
V 135
